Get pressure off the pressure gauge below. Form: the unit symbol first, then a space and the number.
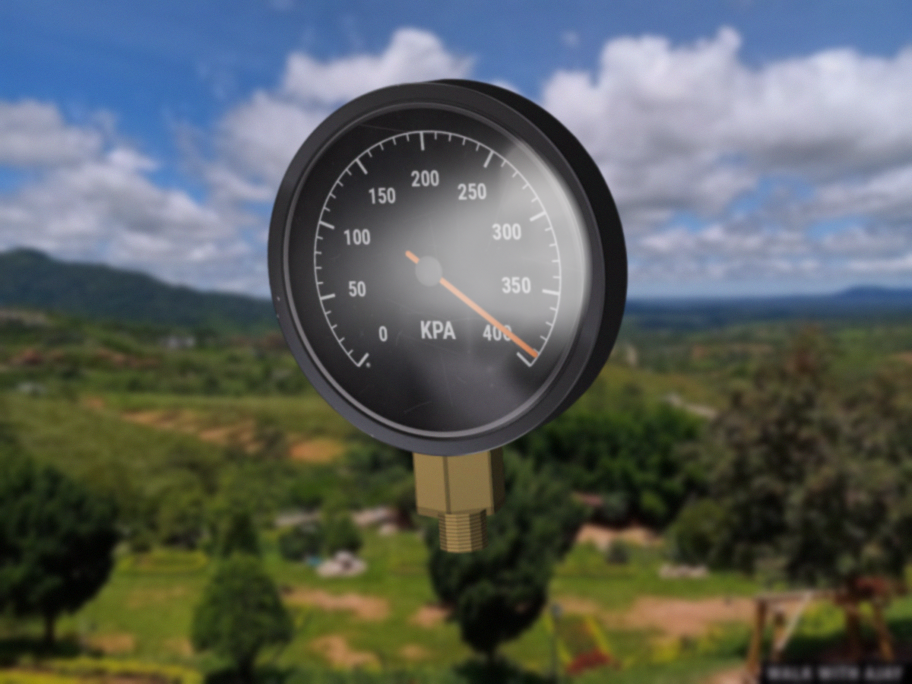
kPa 390
